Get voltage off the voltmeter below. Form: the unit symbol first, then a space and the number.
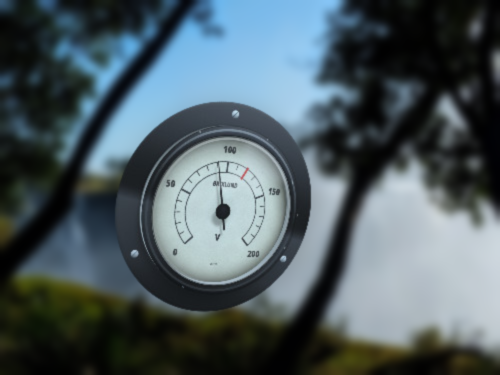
V 90
